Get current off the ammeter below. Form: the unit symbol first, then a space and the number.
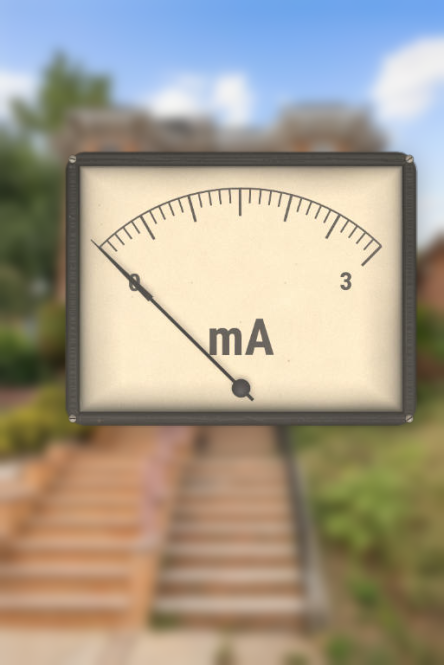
mA 0
